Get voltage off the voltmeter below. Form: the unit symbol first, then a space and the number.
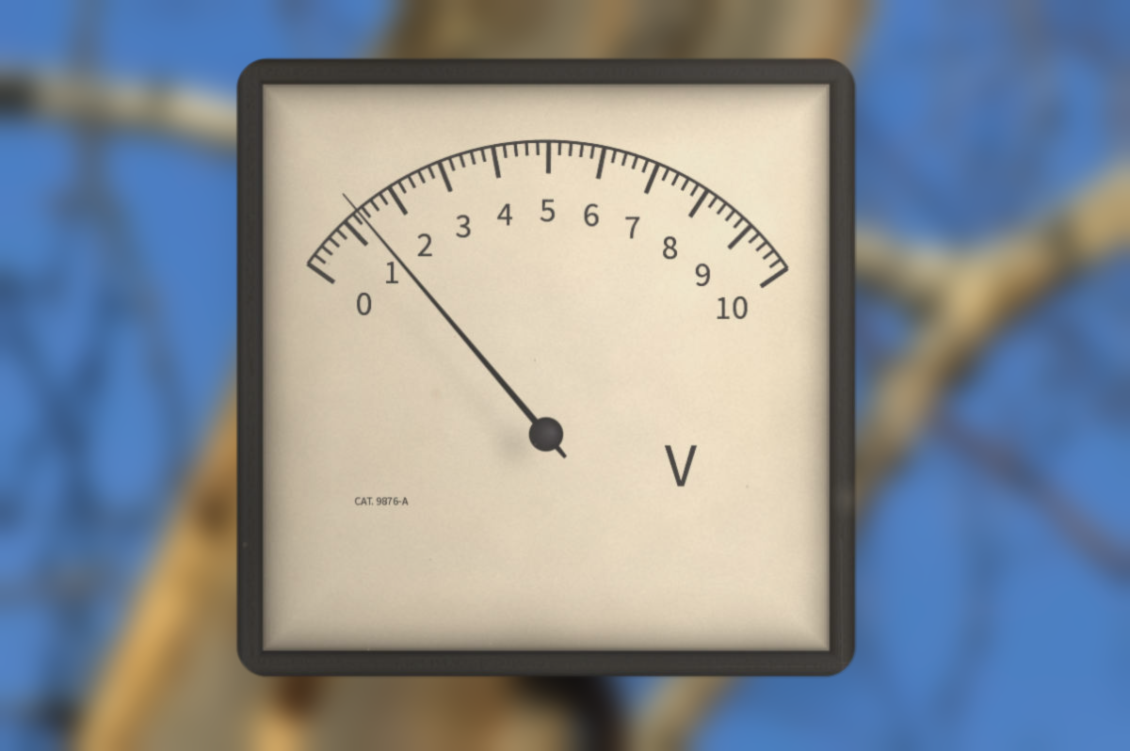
V 1.3
